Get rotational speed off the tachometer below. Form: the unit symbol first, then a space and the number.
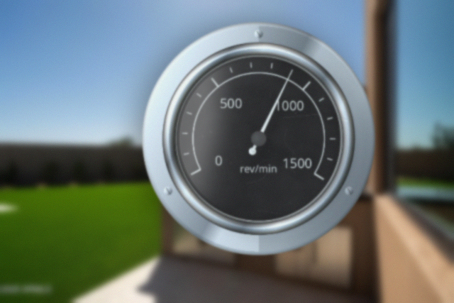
rpm 900
